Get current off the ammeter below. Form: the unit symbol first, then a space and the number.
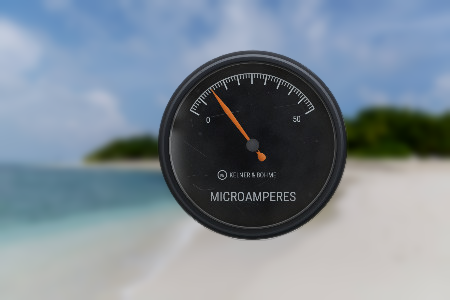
µA 10
